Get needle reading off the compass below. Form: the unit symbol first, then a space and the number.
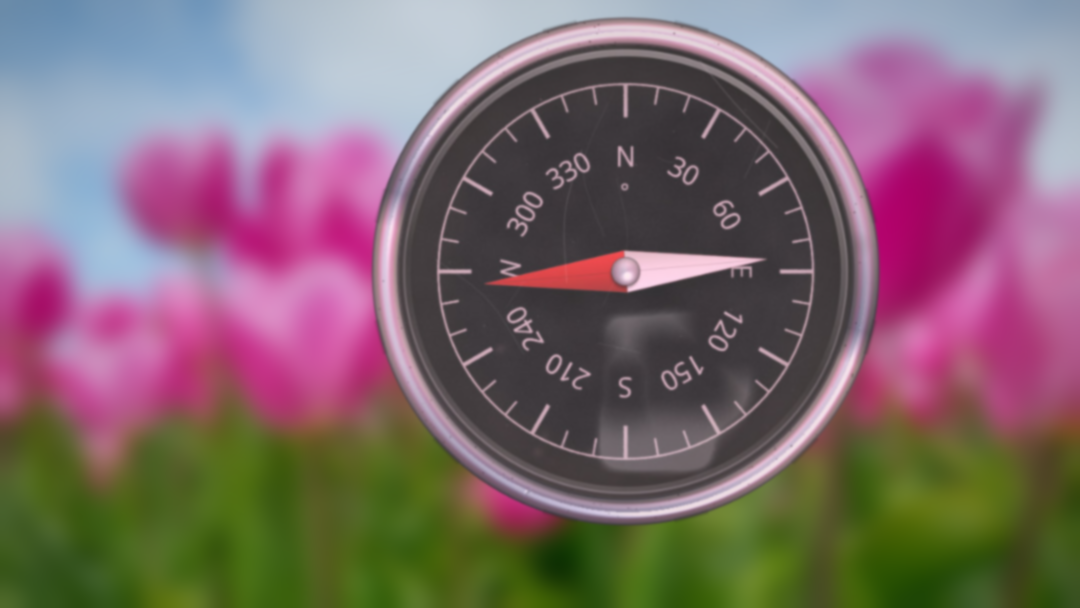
° 265
